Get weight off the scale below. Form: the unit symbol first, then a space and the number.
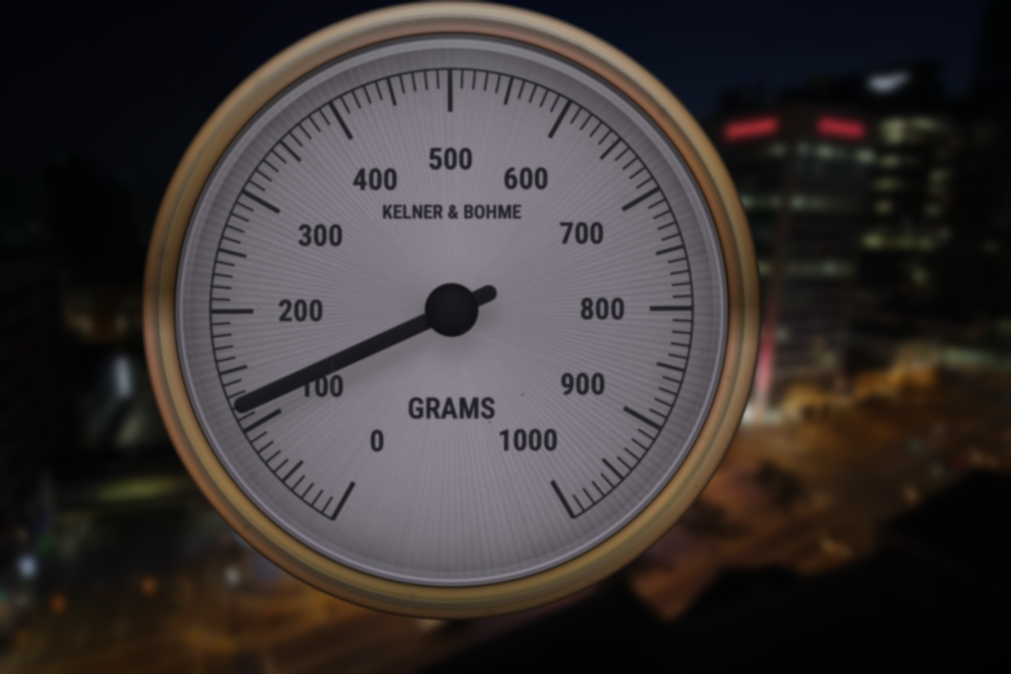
g 120
